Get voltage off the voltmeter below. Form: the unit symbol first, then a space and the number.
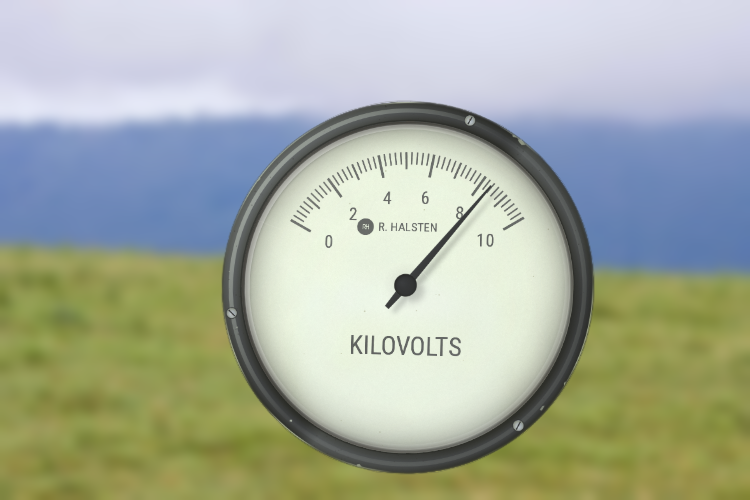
kV 8.4
